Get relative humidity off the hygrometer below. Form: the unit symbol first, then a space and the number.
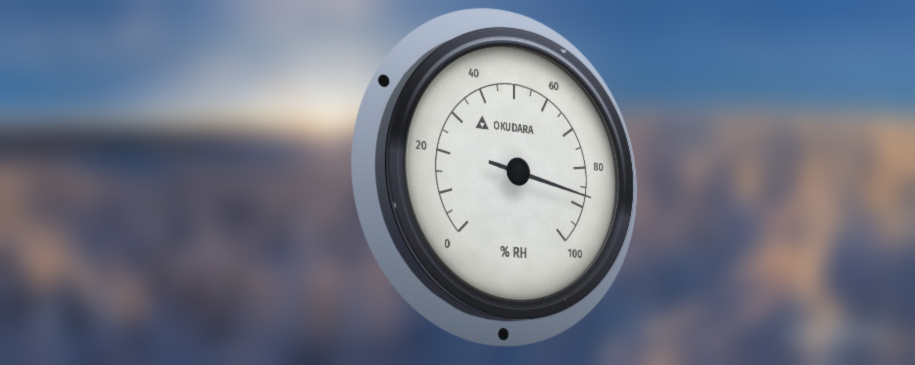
% 87.5
